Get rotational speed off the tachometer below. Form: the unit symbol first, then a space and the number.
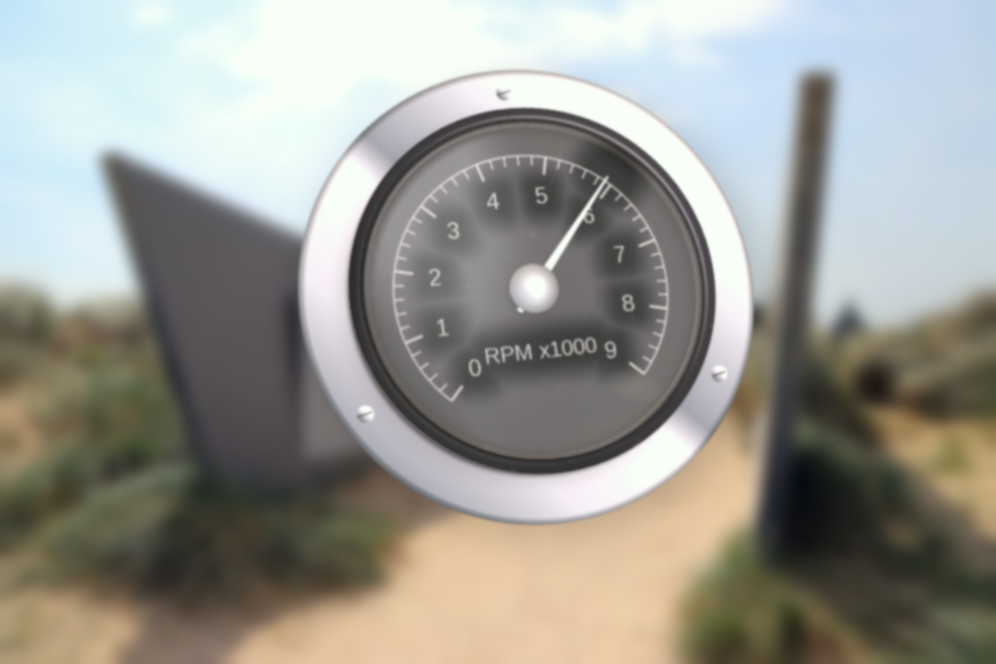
rpm 5900
